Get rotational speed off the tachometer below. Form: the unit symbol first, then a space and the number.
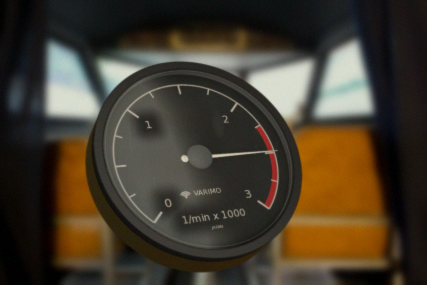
rpm 2500
